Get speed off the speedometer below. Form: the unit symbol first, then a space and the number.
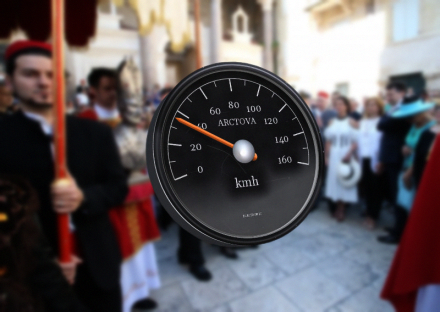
km/h 35
